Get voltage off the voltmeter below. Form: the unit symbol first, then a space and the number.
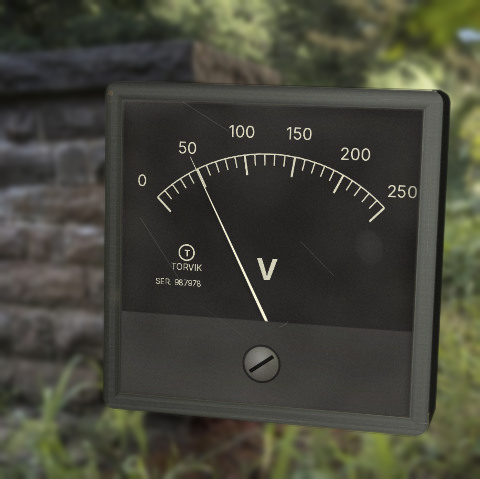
V 50
